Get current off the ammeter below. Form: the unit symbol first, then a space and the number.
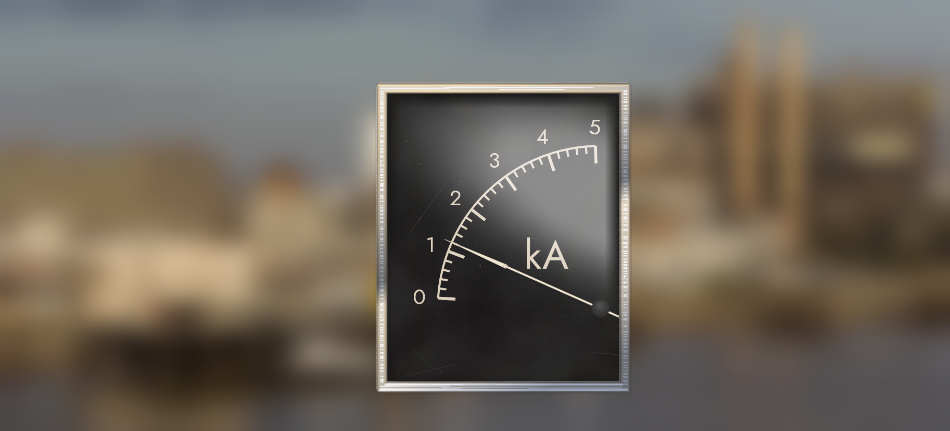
kA 1.2
